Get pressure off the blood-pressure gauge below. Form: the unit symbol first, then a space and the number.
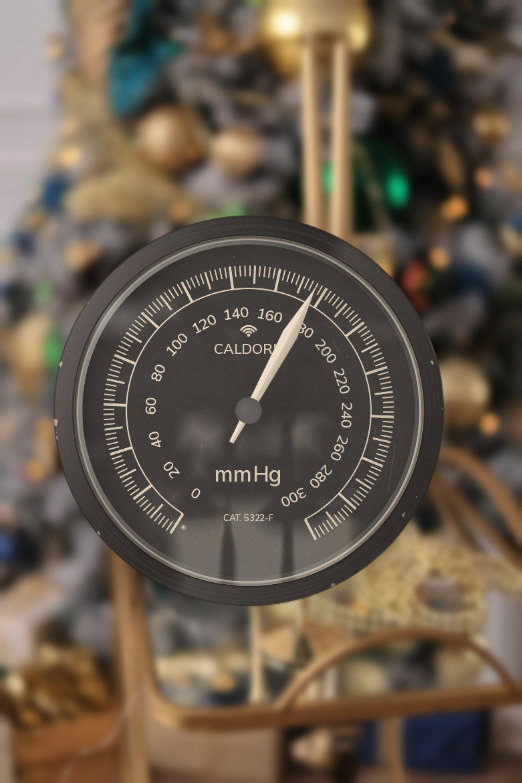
mmHg 176
